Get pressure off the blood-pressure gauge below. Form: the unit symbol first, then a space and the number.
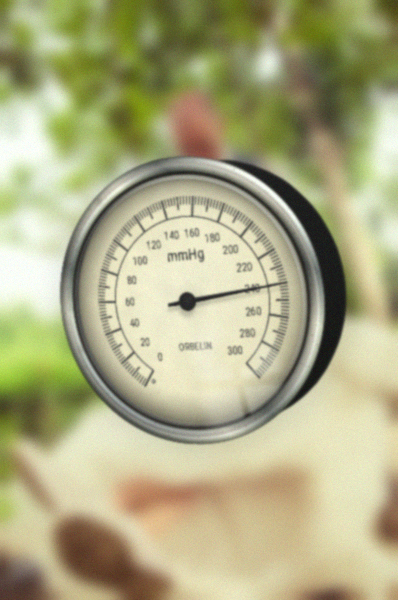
mmHg 240
